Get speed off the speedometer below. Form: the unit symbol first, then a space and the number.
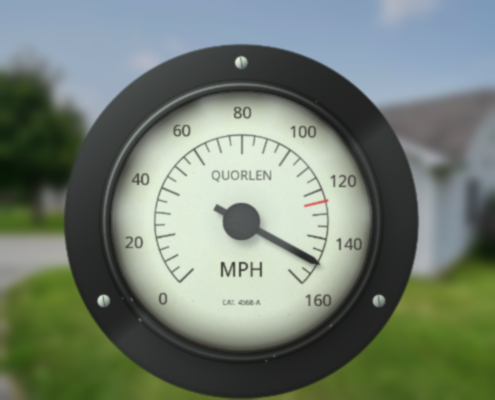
mph 150
